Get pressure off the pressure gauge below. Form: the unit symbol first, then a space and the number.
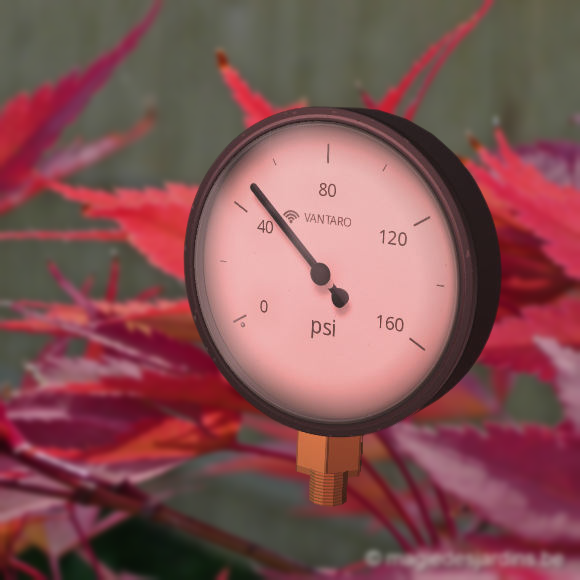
psi 50
